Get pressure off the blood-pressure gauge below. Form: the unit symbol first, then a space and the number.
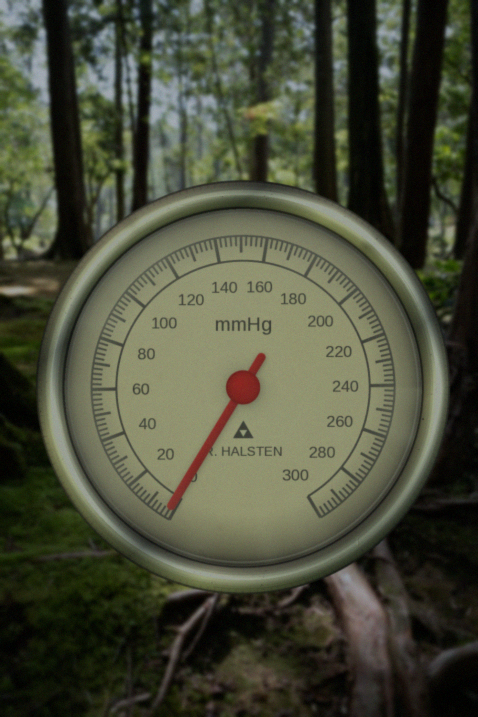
mmHg 2
